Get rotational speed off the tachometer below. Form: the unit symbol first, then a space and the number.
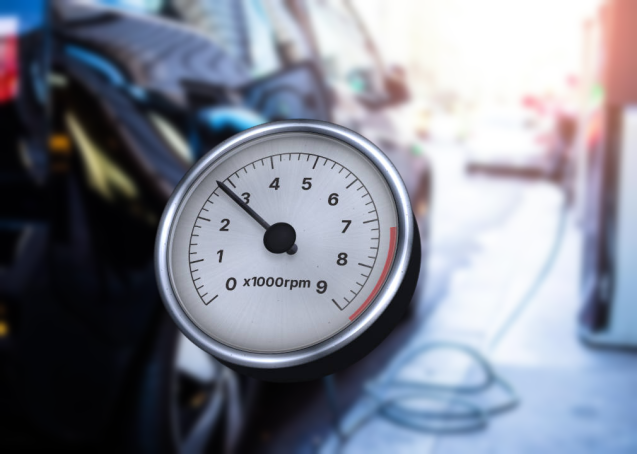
rpm 2800
